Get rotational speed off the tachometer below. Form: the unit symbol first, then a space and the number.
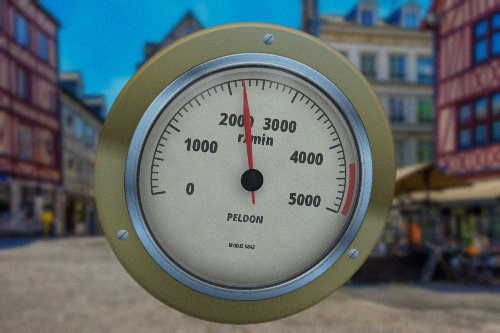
rpm 2200
